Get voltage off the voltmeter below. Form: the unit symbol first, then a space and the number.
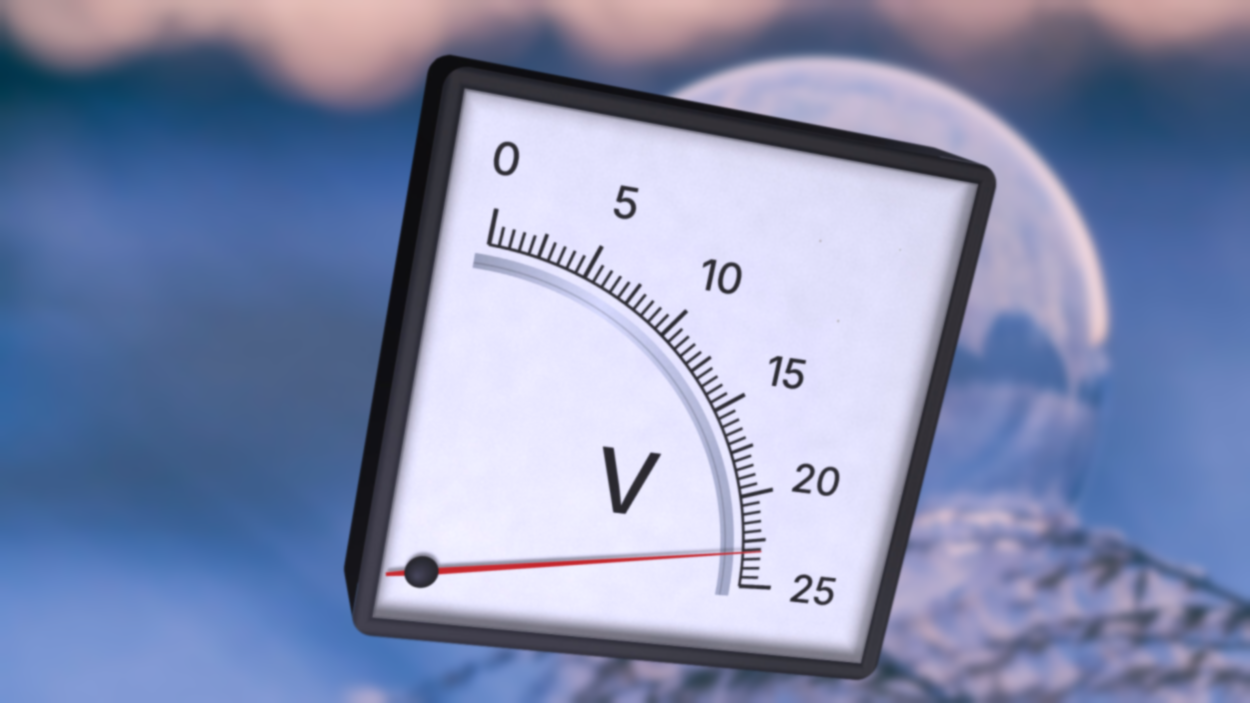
V 23
